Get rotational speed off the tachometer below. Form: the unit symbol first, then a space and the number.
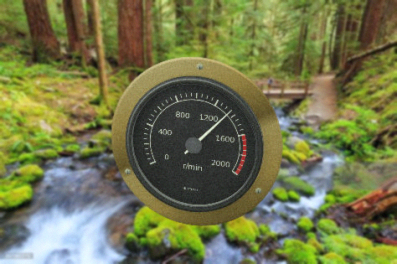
rpm 1350
